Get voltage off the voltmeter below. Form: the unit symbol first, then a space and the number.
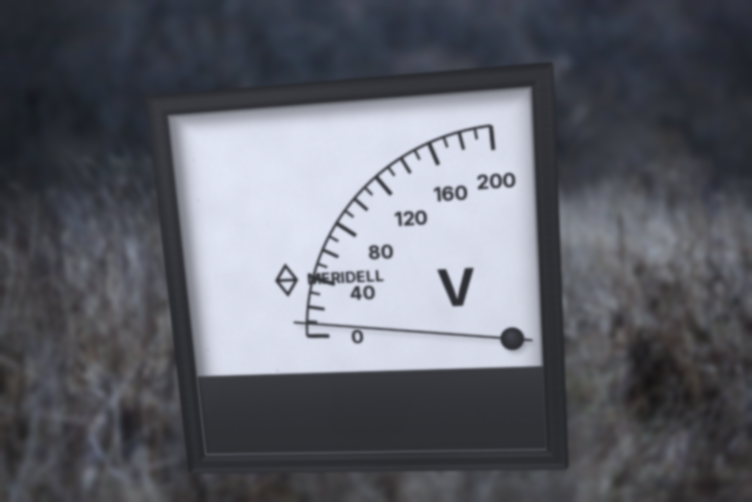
V 10
